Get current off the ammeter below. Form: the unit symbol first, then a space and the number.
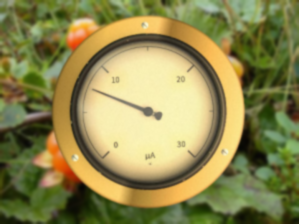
µA 7.5
